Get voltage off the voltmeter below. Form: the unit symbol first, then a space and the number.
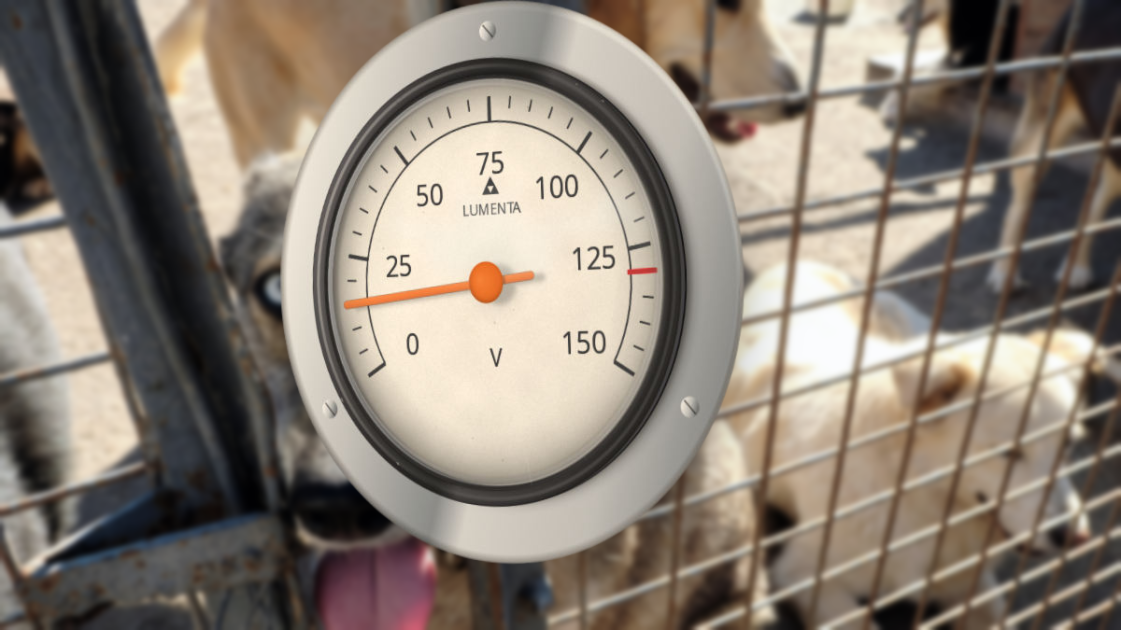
V 15
